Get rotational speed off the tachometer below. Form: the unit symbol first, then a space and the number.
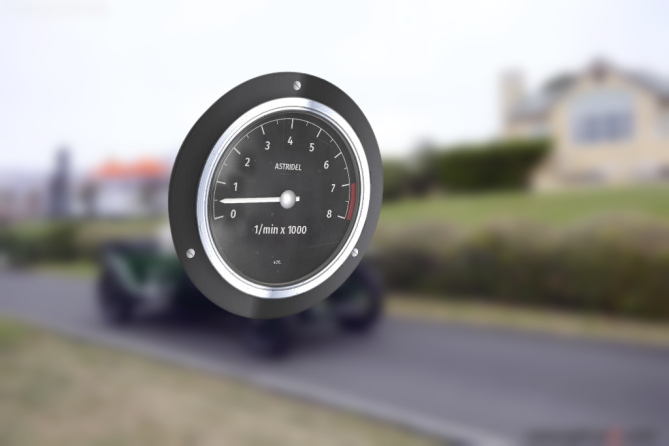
rpm 500
